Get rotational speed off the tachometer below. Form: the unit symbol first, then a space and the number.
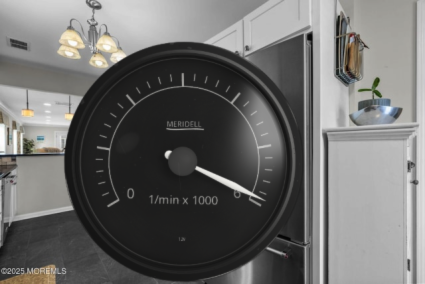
rpm 5900
